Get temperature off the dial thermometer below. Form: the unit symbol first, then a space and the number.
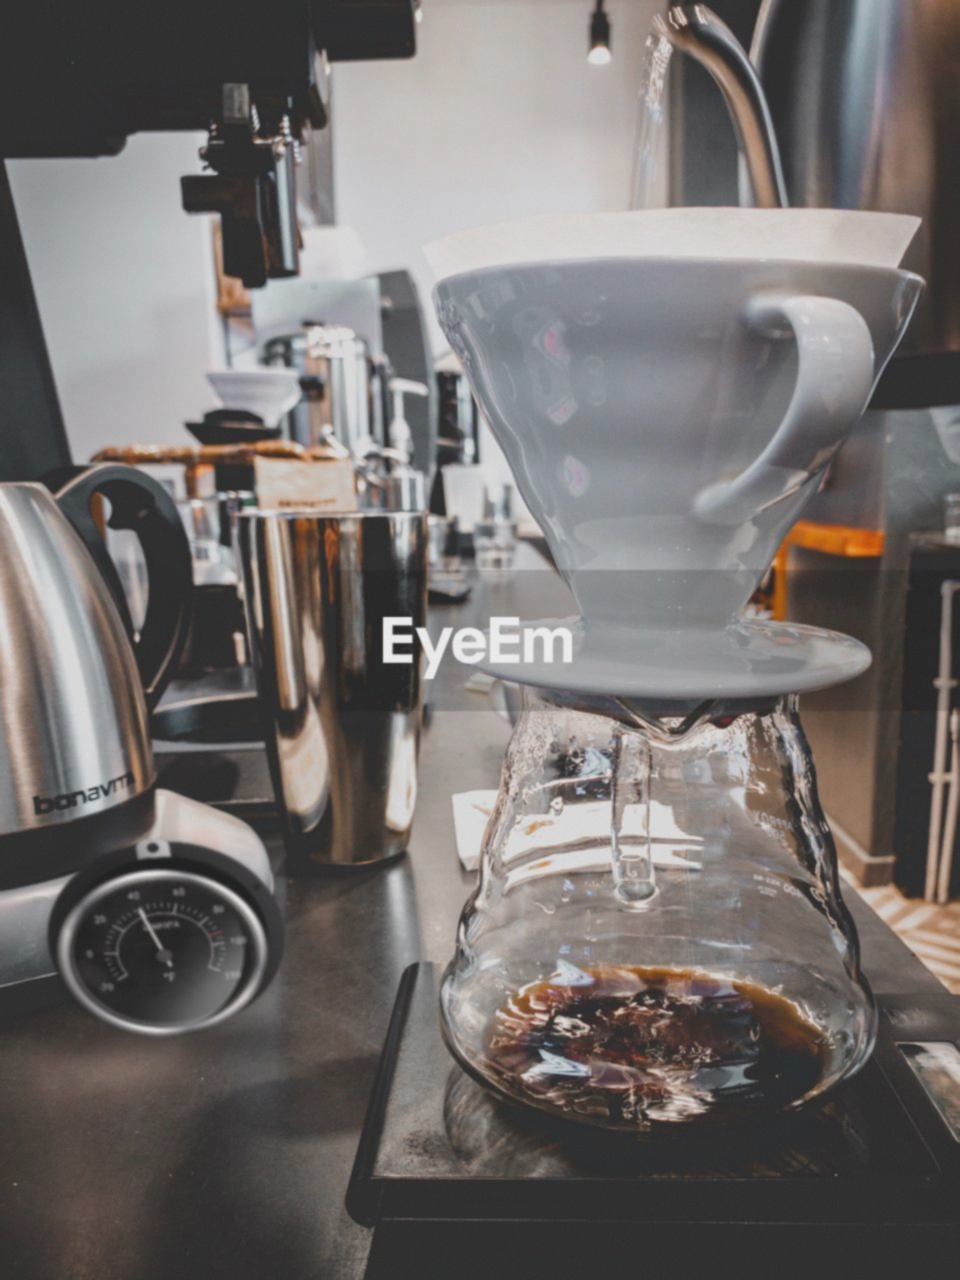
°F 40
